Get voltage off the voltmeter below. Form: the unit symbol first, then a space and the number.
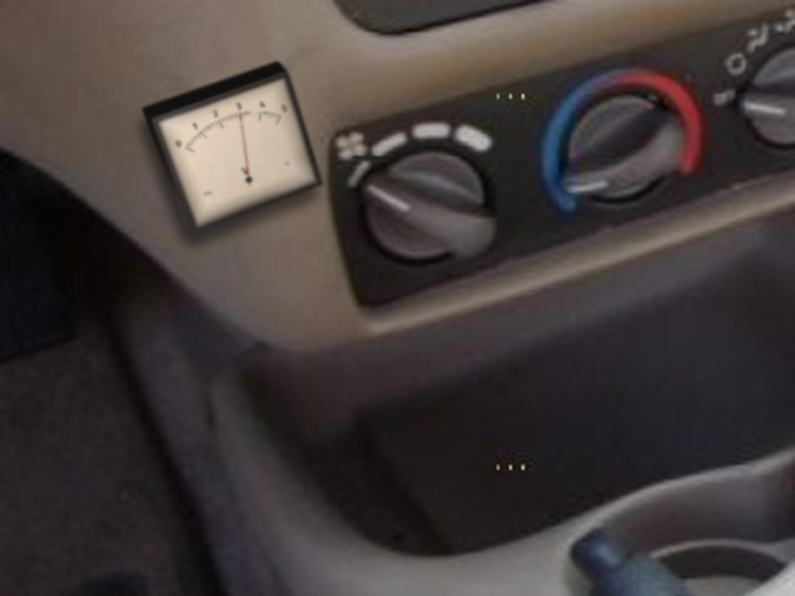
V 3
